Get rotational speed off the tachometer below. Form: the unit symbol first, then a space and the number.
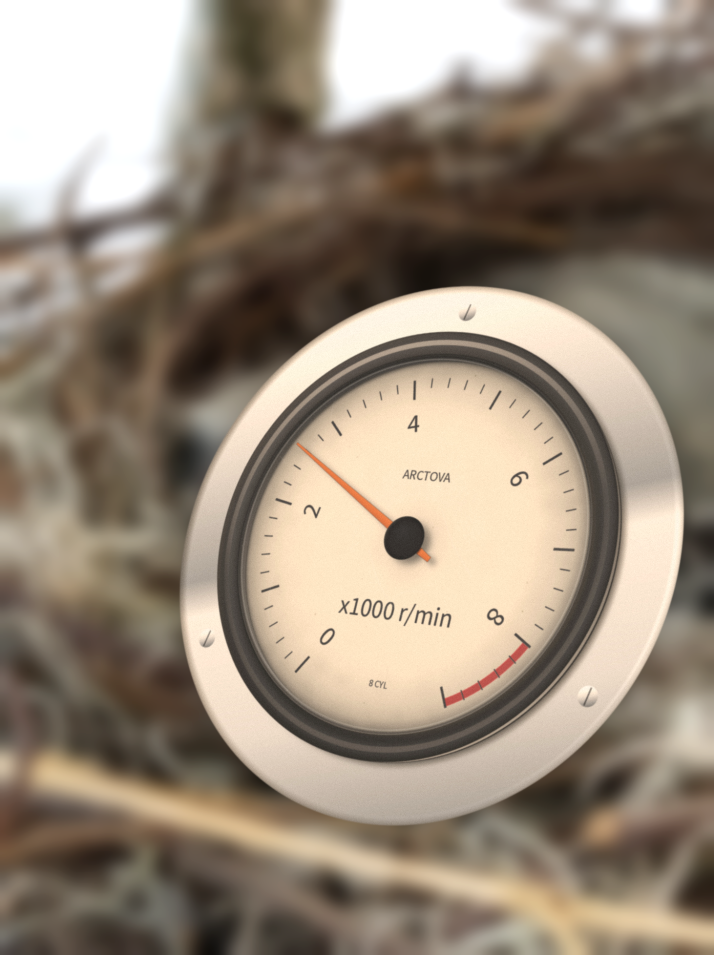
rpm 2600
